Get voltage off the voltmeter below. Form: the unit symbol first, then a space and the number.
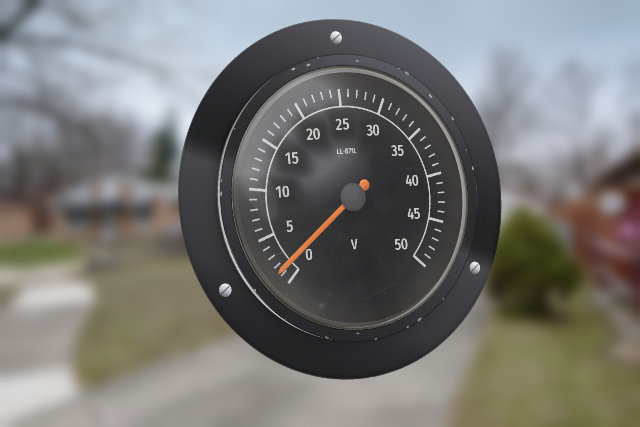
V 1.5
